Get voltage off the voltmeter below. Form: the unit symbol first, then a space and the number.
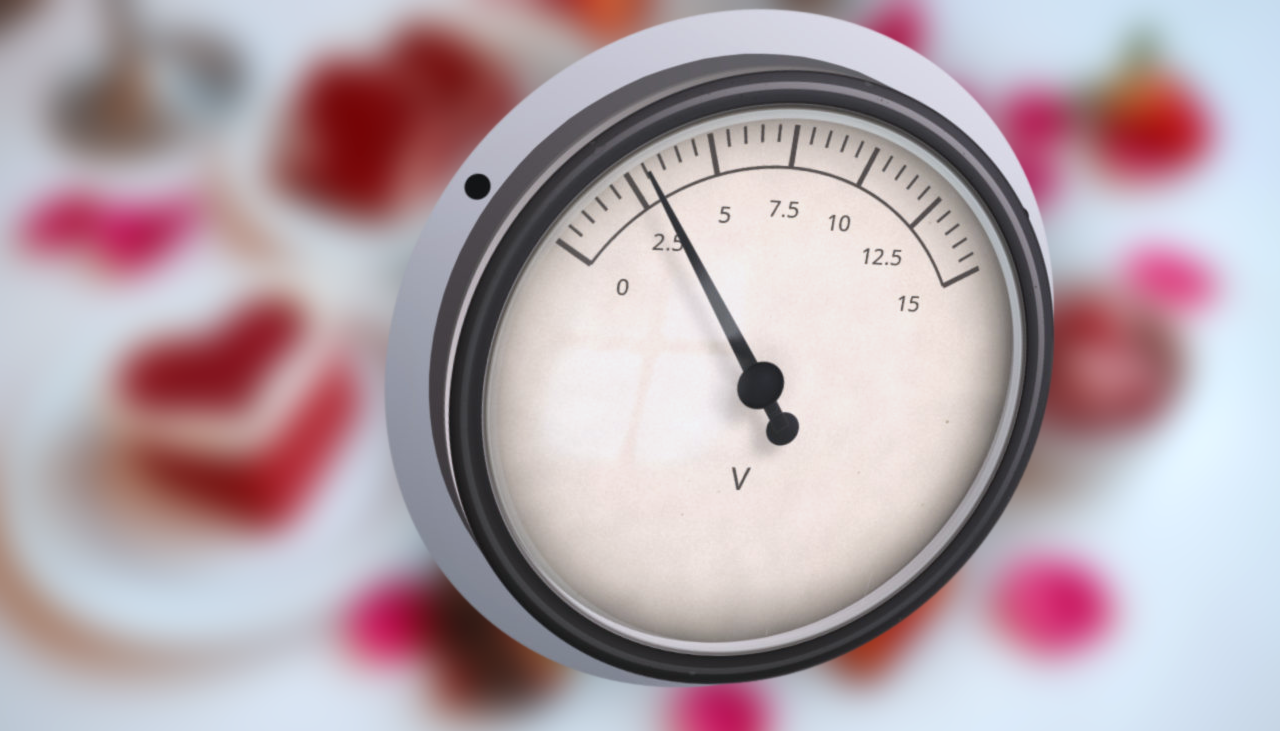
V 3
